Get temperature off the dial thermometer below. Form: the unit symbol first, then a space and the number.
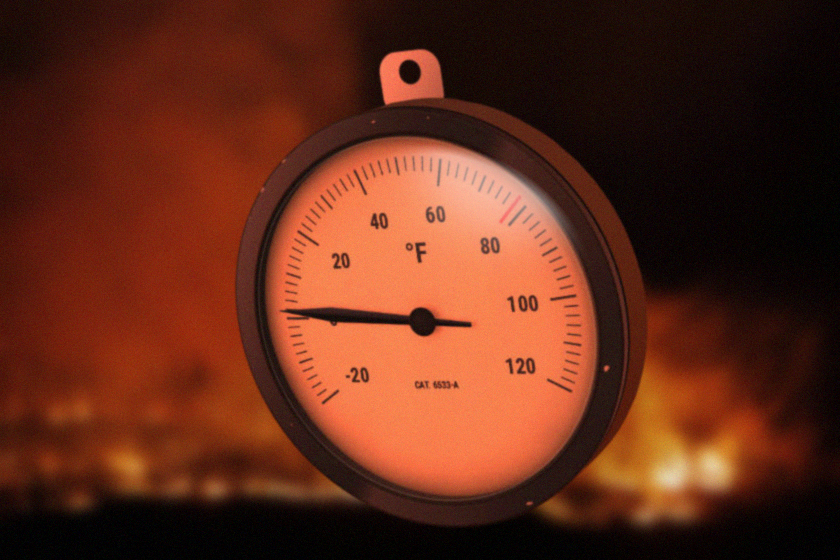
°F 2
